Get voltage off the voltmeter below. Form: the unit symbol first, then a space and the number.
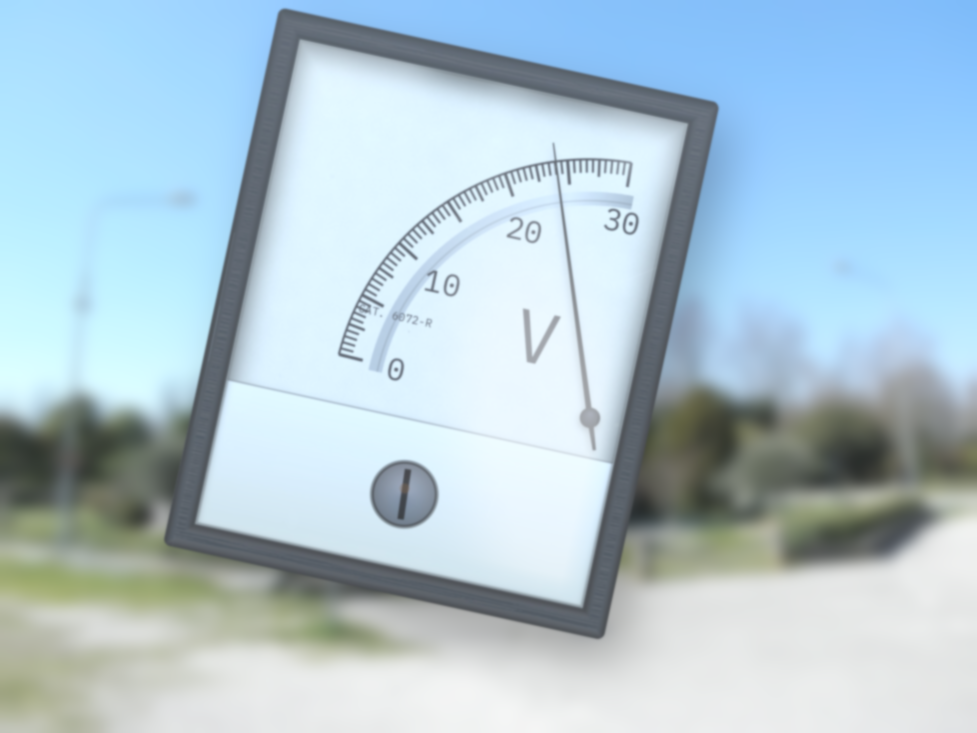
V 24
